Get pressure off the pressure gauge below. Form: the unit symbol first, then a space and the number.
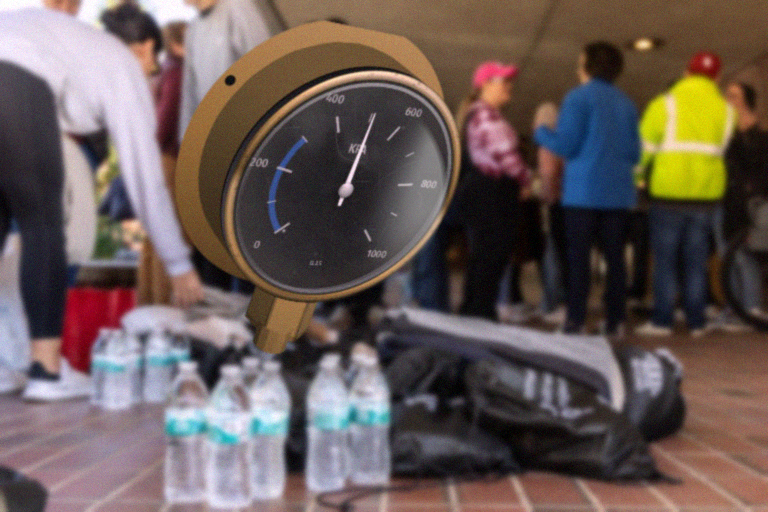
kPa 500
